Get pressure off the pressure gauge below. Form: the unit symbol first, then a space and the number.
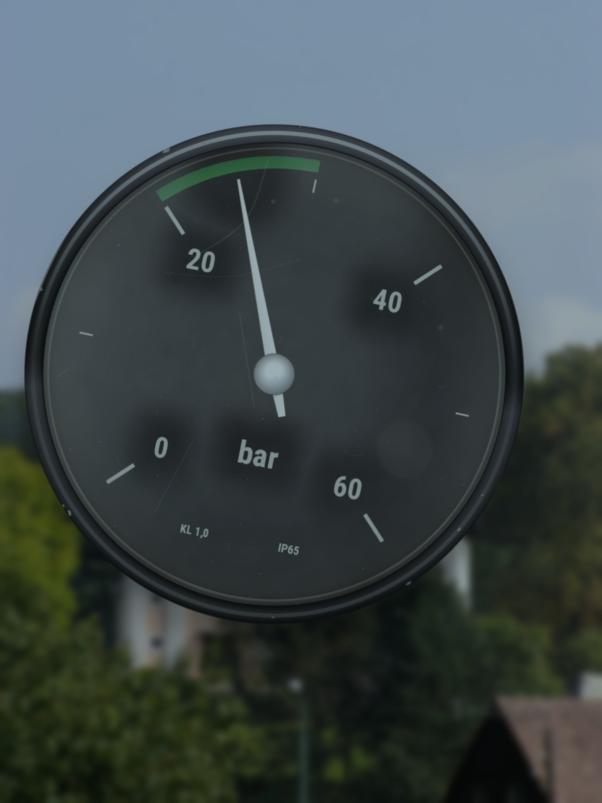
bar 25
